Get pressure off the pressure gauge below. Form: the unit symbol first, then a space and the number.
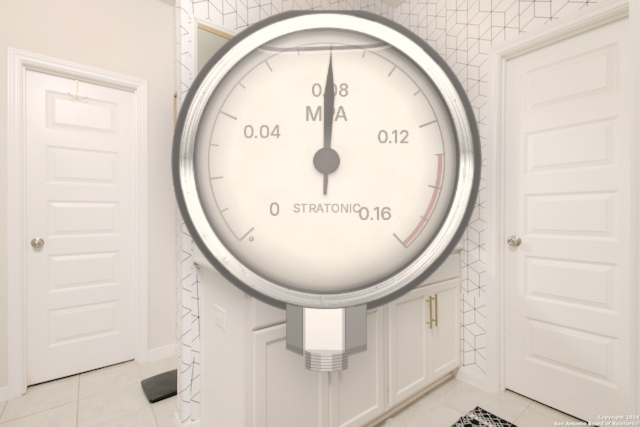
MPa 0.08
